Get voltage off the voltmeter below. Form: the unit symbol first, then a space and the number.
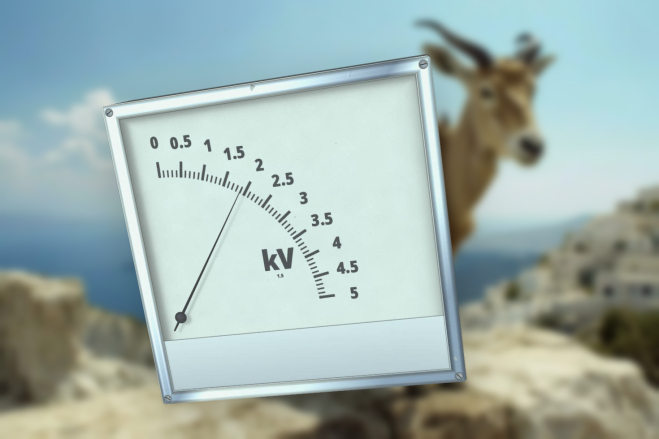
kV 1.9
